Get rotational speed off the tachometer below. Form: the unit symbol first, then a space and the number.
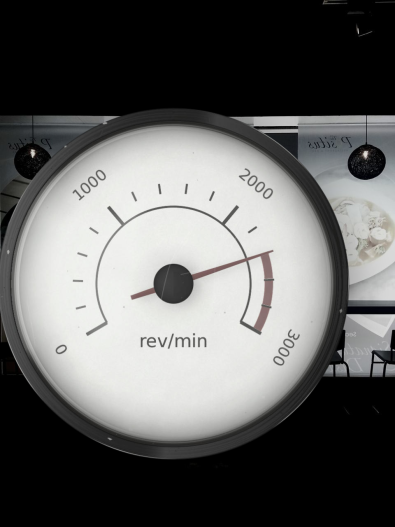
rpm 2400
